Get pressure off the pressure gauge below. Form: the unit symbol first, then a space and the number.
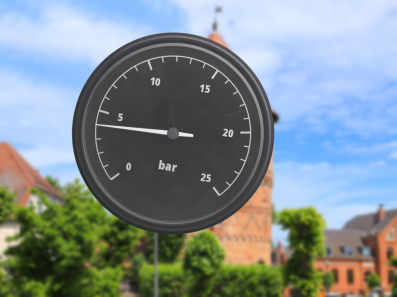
bar 4
